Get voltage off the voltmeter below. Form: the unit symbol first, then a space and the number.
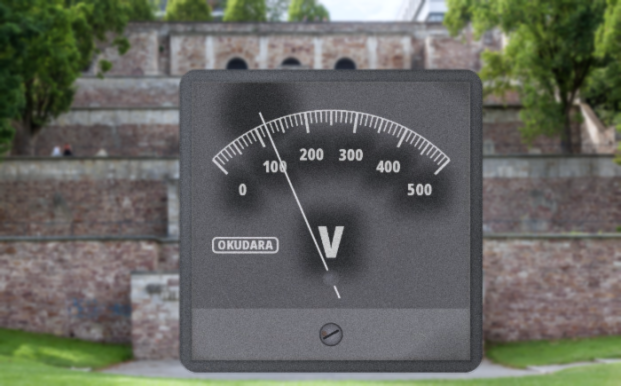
V 120
